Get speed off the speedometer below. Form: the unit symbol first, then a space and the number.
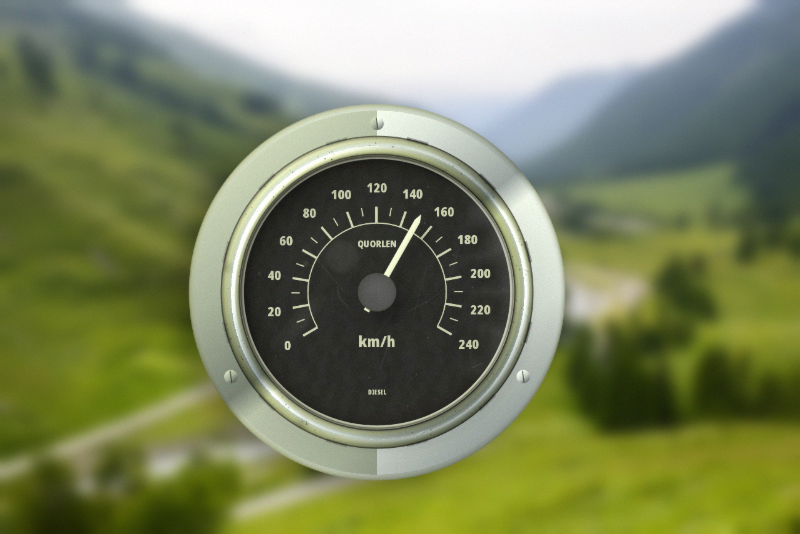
km/h 150
